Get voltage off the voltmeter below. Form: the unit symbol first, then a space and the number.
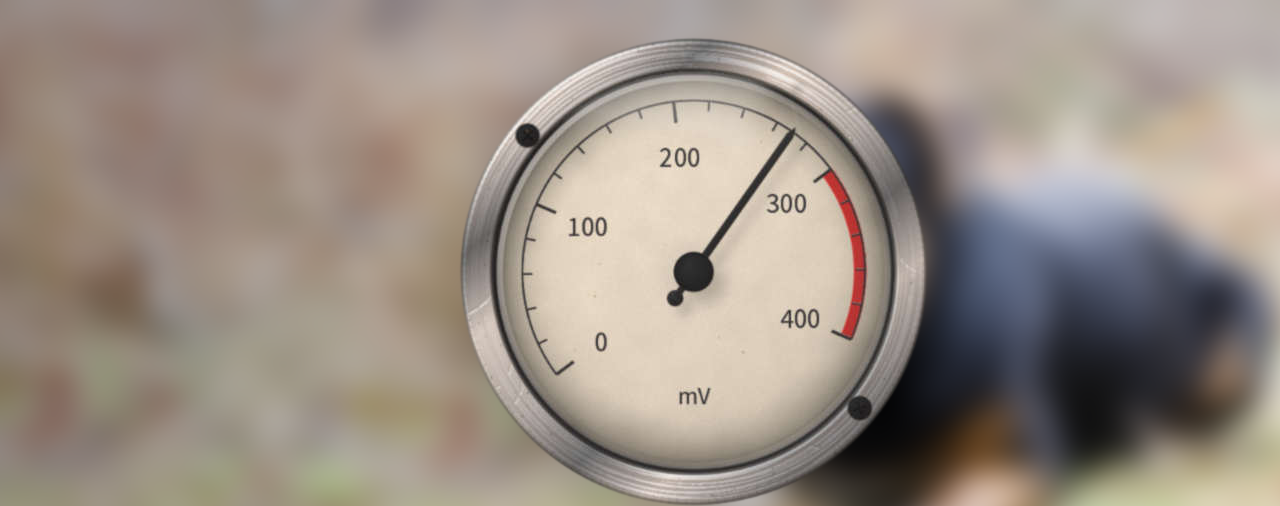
mV 270
